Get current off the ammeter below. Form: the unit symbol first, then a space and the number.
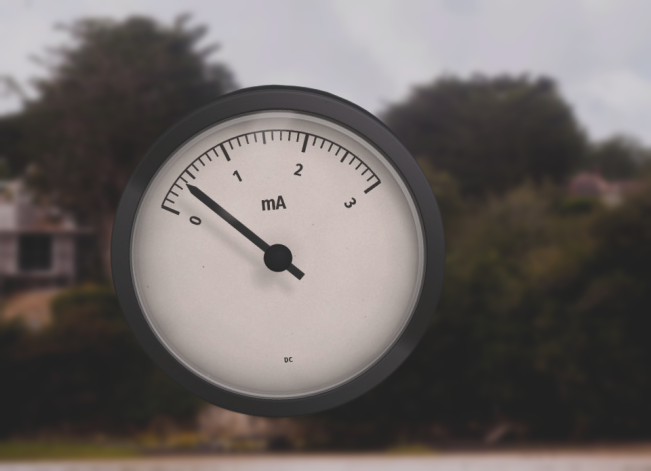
mA 0.4
